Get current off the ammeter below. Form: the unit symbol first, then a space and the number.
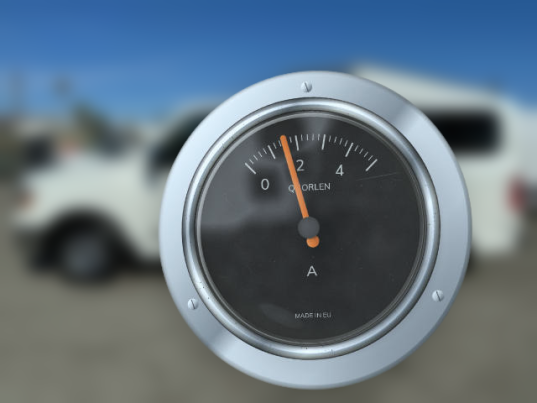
A 1.6
